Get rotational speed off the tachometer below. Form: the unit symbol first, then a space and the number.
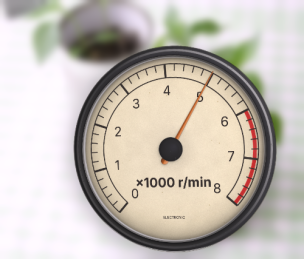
rpm 5000
